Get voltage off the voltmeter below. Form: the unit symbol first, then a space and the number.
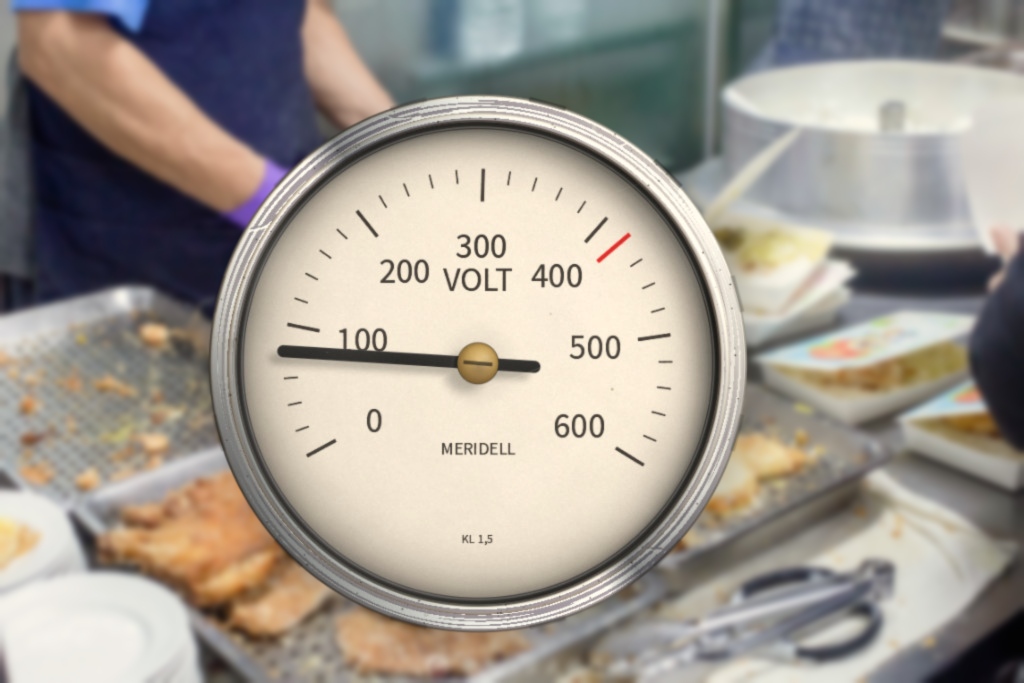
V 80
